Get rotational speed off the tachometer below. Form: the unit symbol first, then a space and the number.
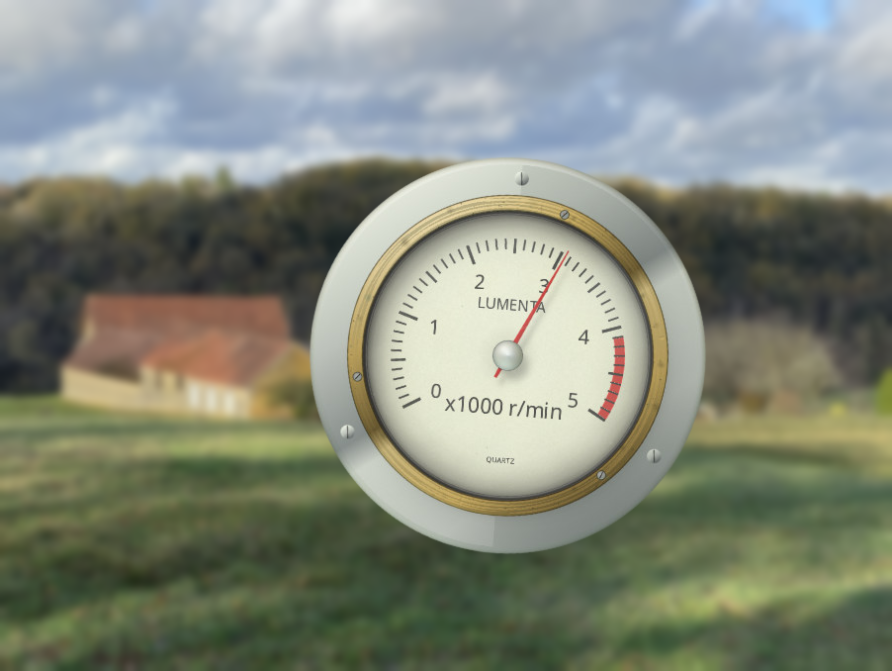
rpm 3050
